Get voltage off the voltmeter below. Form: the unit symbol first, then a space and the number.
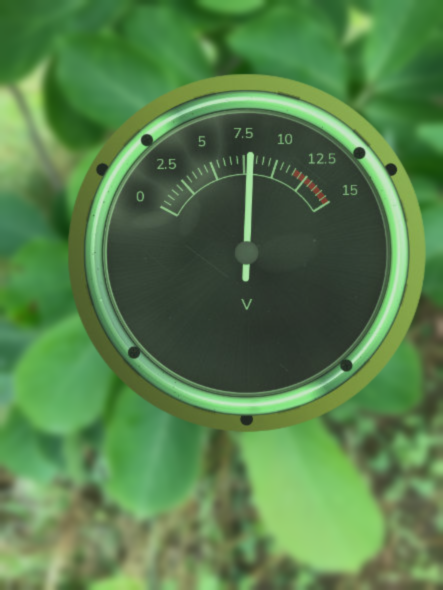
V 8
